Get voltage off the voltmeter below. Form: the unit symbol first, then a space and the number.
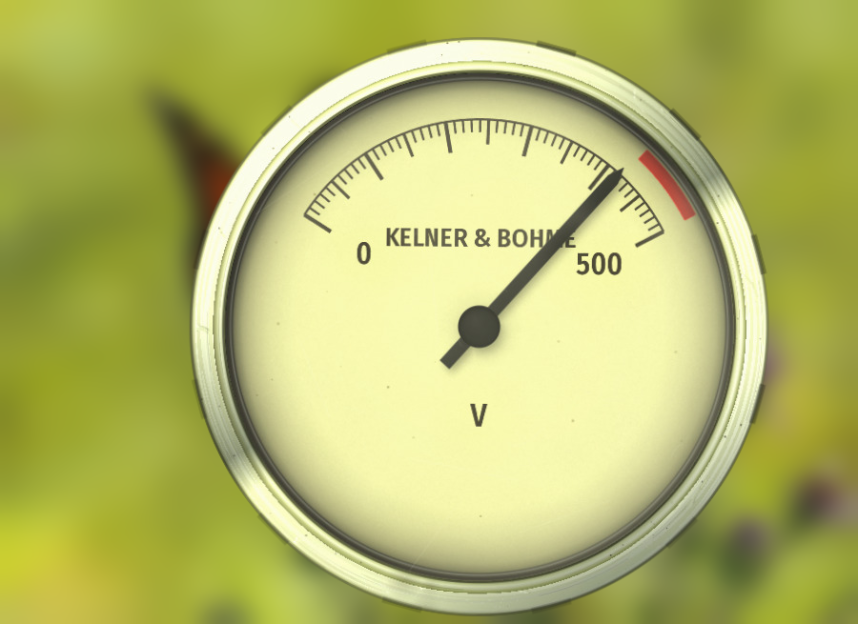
V 415
